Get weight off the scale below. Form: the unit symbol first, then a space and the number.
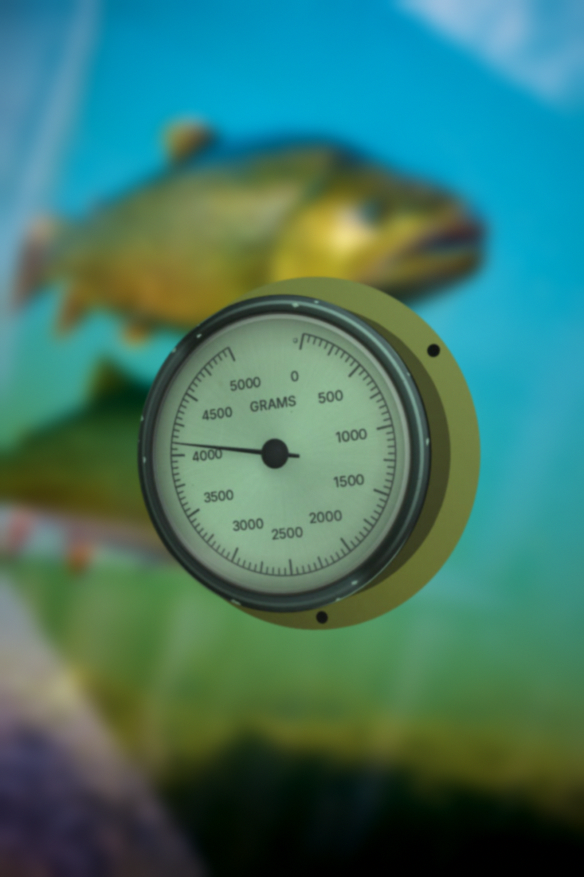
g 4100
